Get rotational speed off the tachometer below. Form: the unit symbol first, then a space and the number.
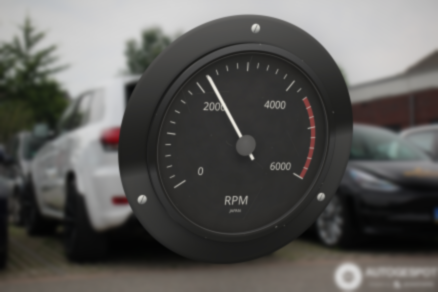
rpm 2200
